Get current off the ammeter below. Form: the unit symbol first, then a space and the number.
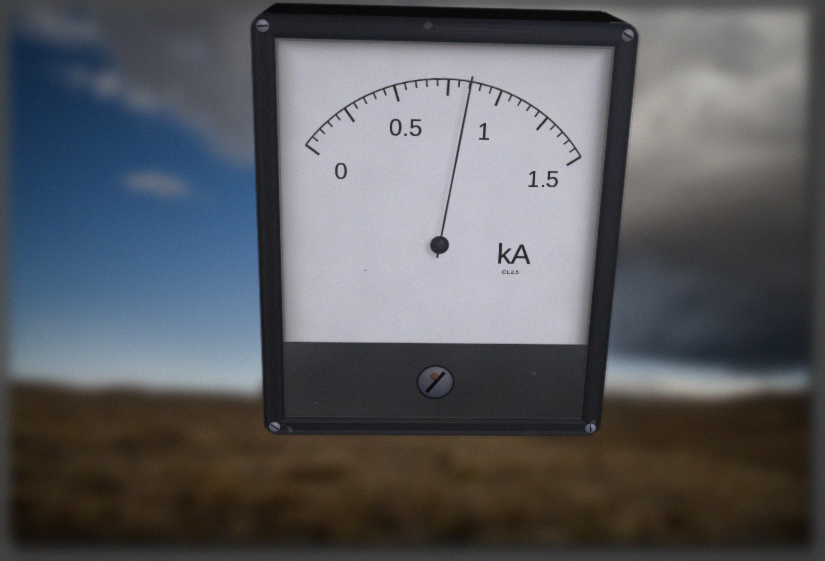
kA 0.85
